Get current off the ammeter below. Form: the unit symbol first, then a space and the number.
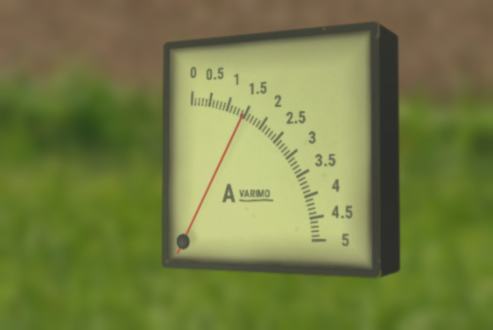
A 1.5
